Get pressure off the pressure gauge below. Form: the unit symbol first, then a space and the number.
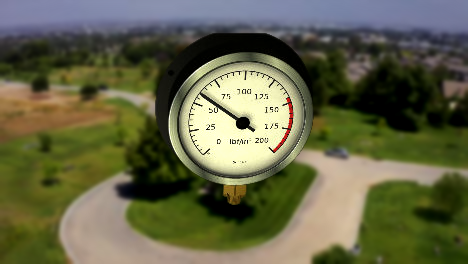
psi 60
